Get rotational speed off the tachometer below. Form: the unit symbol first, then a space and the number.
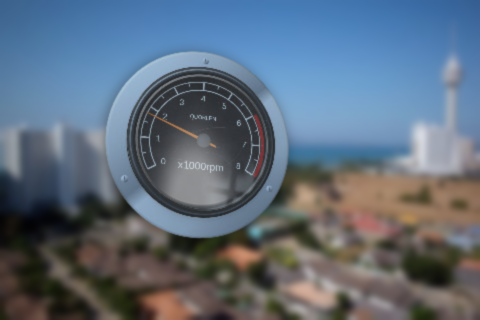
rpm 1750
